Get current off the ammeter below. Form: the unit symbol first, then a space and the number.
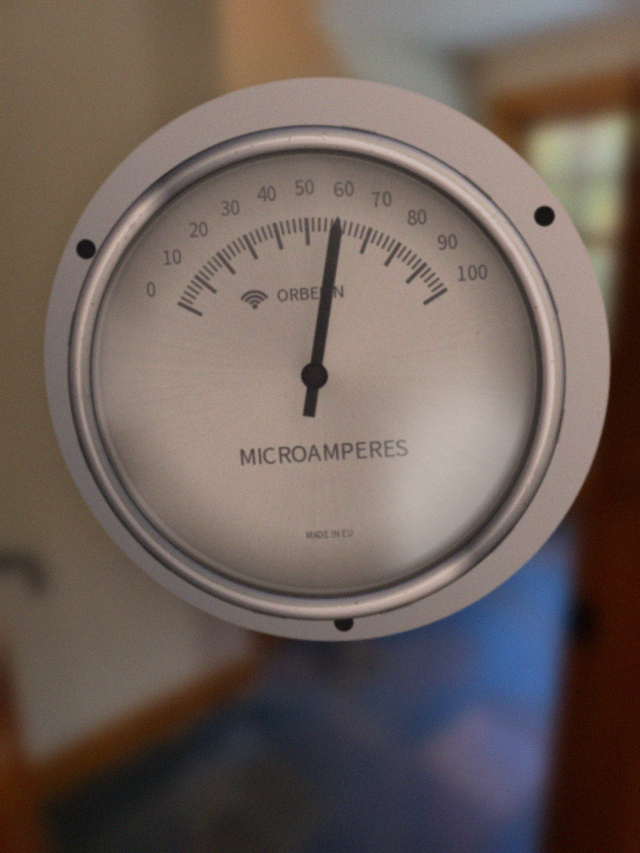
µA 60
